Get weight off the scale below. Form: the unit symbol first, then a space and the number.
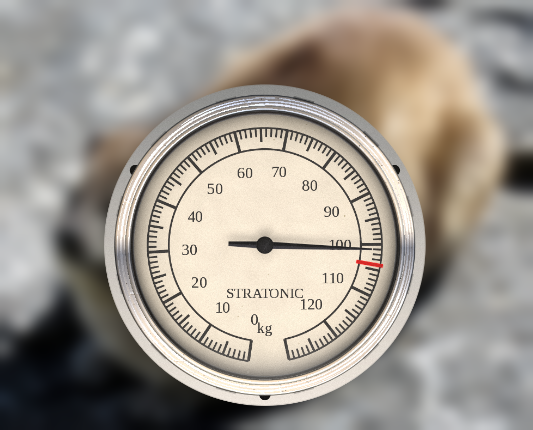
kg 101
